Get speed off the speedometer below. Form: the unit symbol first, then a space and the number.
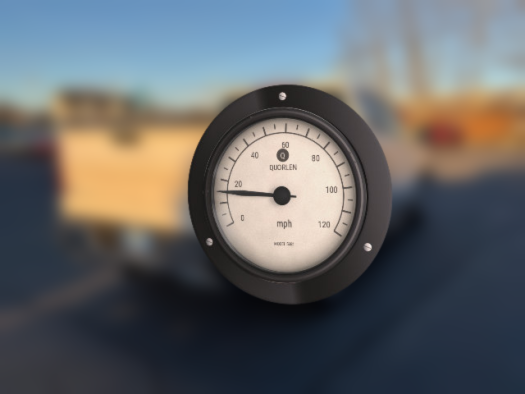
mph 15
